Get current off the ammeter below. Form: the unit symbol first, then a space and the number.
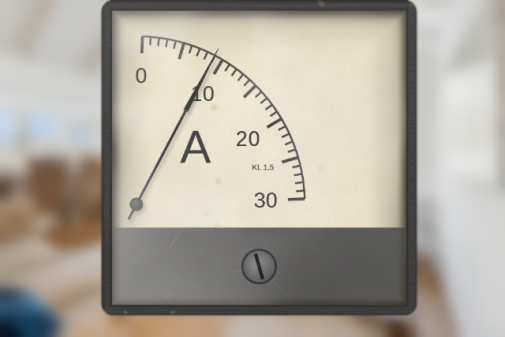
A 9
